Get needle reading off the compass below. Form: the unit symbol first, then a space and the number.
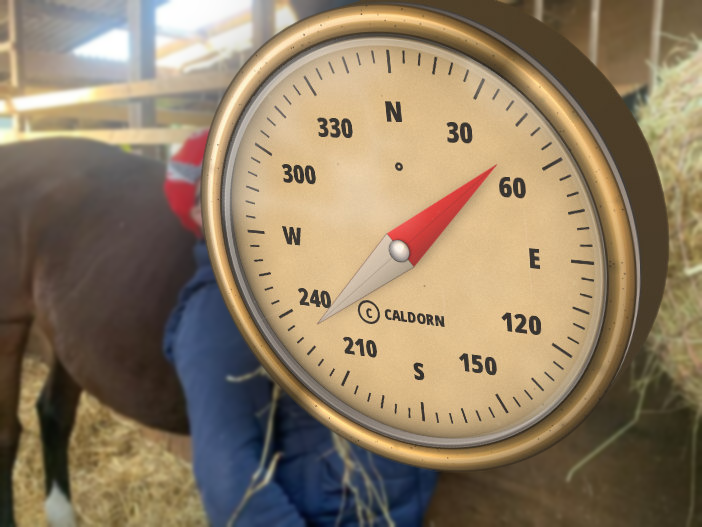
° 50
